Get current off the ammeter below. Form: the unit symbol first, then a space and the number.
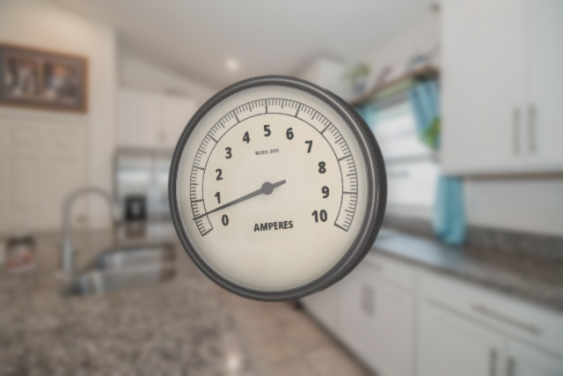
A 0.5
